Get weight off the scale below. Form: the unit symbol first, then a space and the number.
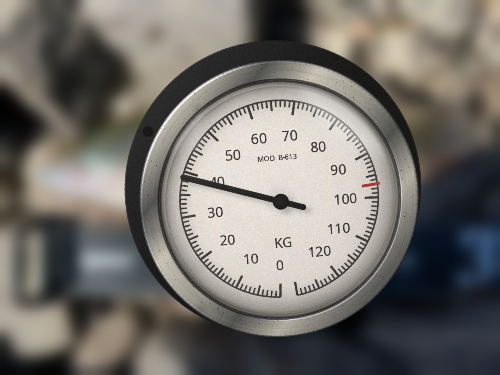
kg 39
